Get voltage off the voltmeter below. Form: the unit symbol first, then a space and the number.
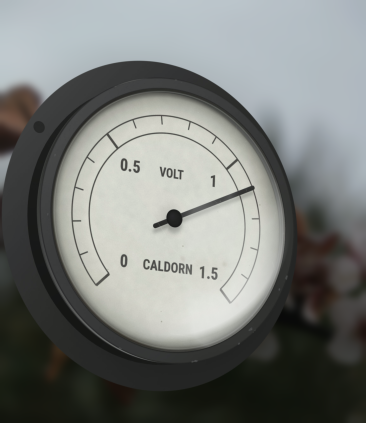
V 1.1
